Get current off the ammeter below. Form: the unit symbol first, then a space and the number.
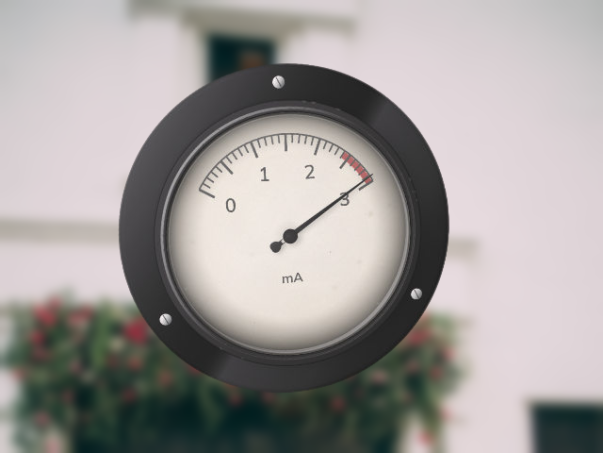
mA 2.9
